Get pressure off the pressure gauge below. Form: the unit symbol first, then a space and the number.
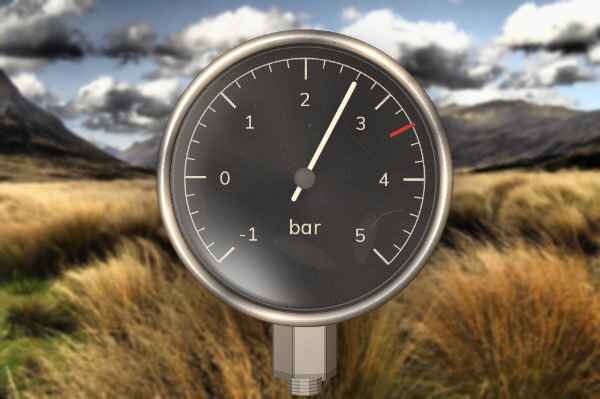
bar 2.6
